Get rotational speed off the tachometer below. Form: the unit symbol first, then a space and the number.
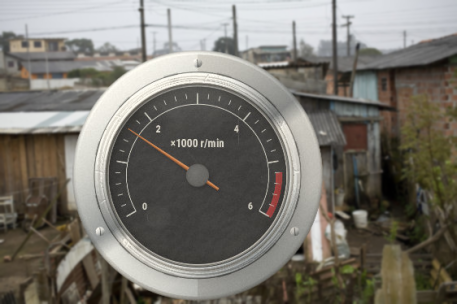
rpm 1600
